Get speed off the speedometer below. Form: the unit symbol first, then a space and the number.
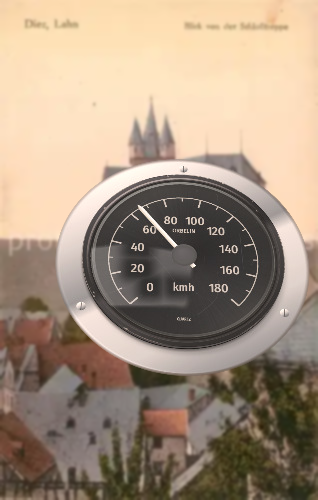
km/h 65
